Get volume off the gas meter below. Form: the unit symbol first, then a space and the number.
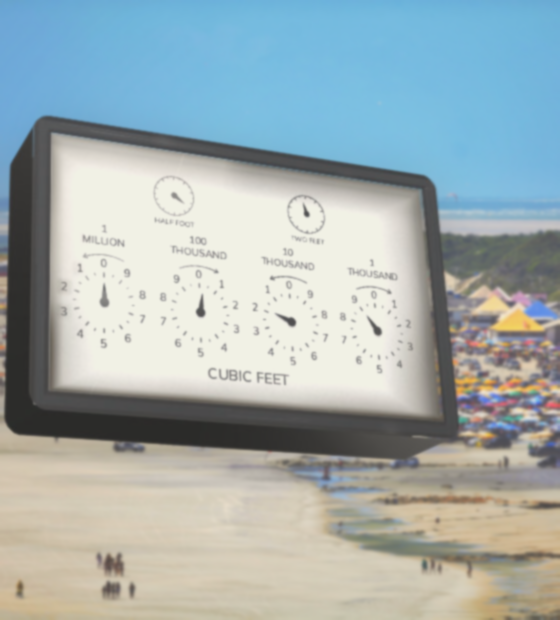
ft³ 1900
